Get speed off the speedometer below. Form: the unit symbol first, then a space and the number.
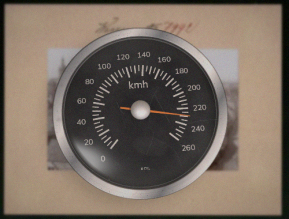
km/h 230
